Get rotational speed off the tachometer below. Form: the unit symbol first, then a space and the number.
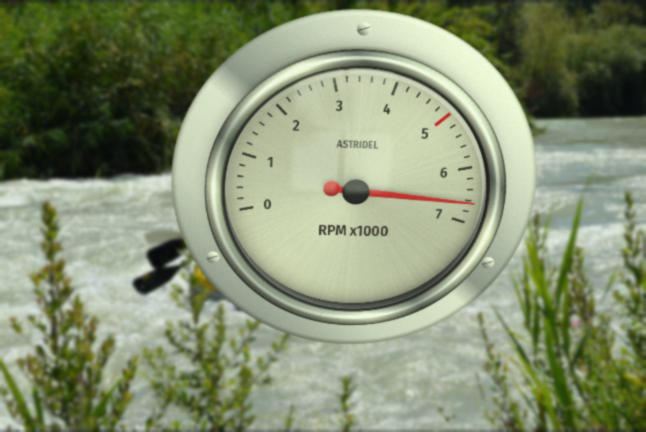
rpm 6600
